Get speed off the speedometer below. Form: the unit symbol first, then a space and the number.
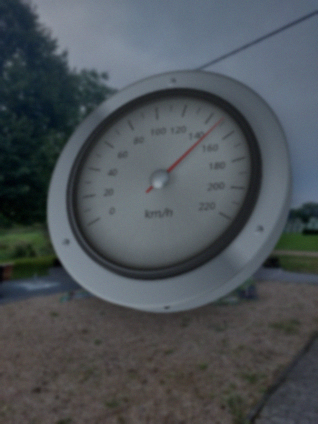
km/h 150
